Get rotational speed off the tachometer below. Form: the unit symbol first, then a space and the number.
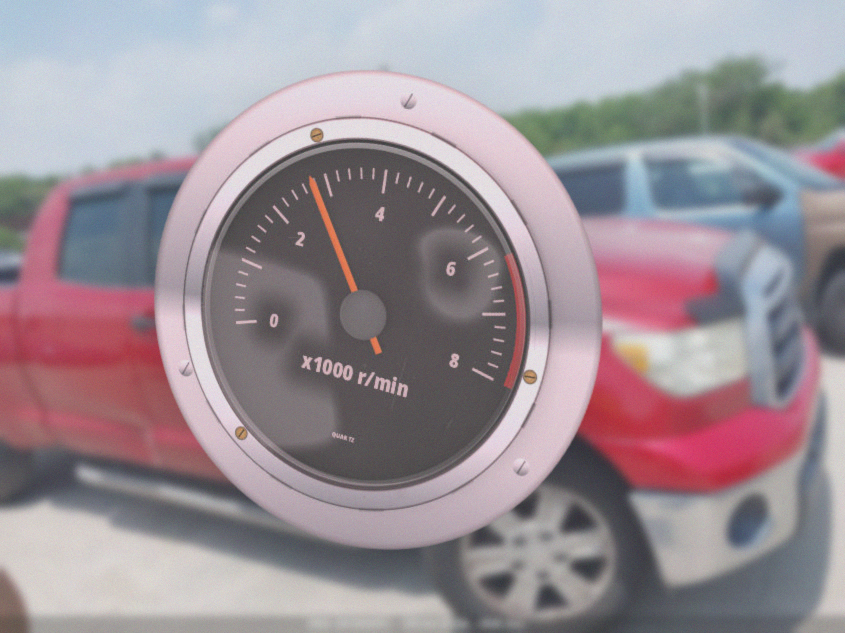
rpm 2800
